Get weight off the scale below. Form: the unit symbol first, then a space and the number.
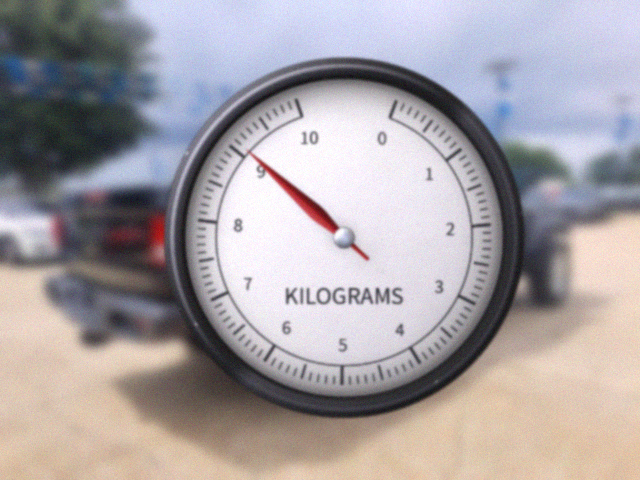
kg 9.1
